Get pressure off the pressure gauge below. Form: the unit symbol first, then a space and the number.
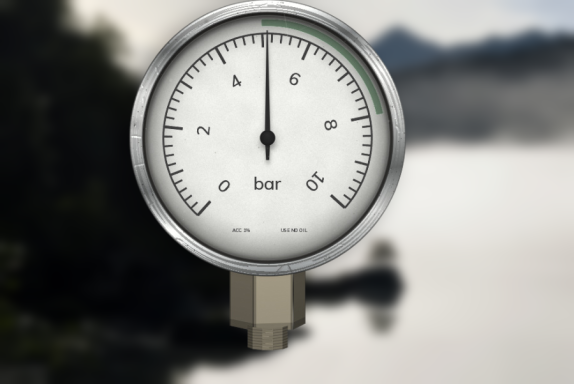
bar 5.1
